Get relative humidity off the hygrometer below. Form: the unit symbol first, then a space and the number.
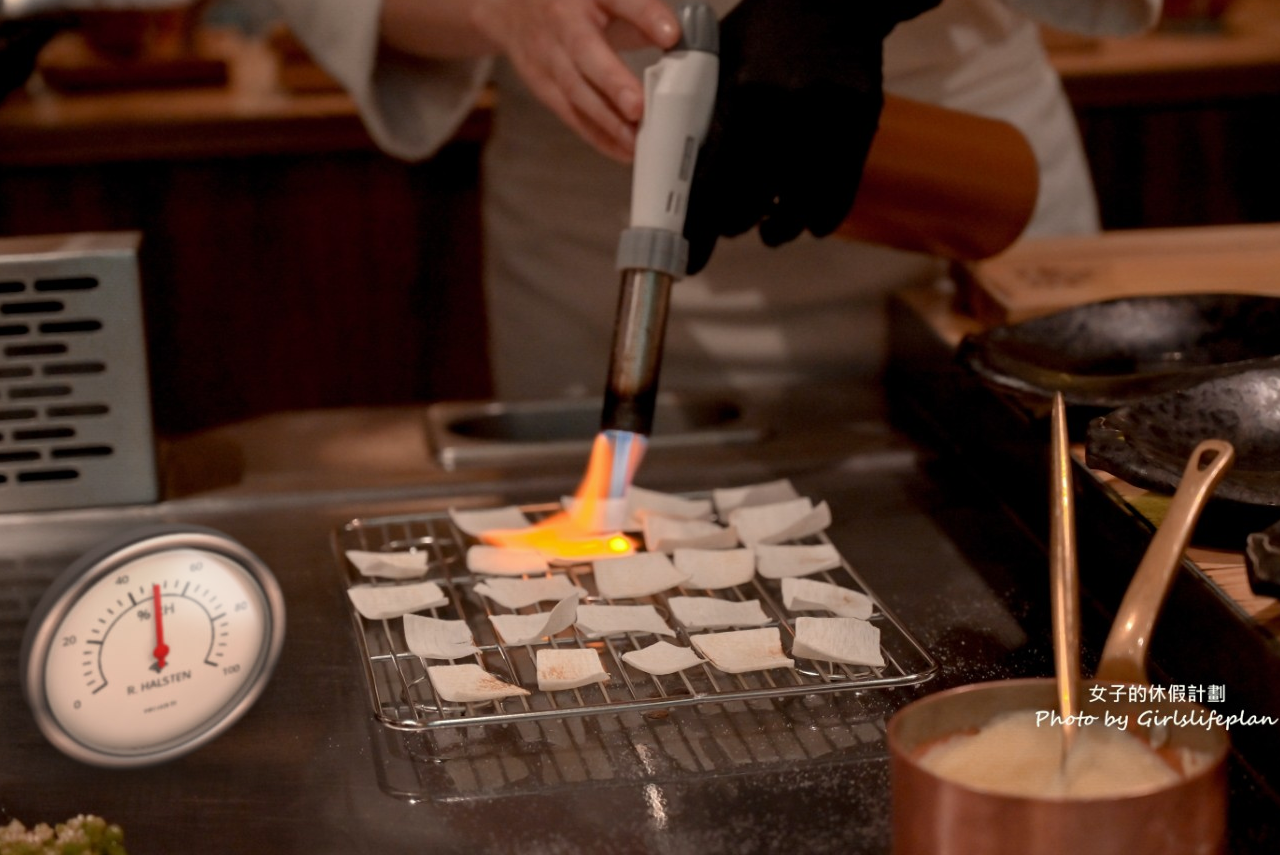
% 48
